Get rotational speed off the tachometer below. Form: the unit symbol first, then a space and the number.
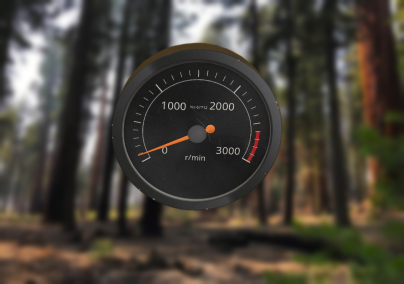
rpm 100
